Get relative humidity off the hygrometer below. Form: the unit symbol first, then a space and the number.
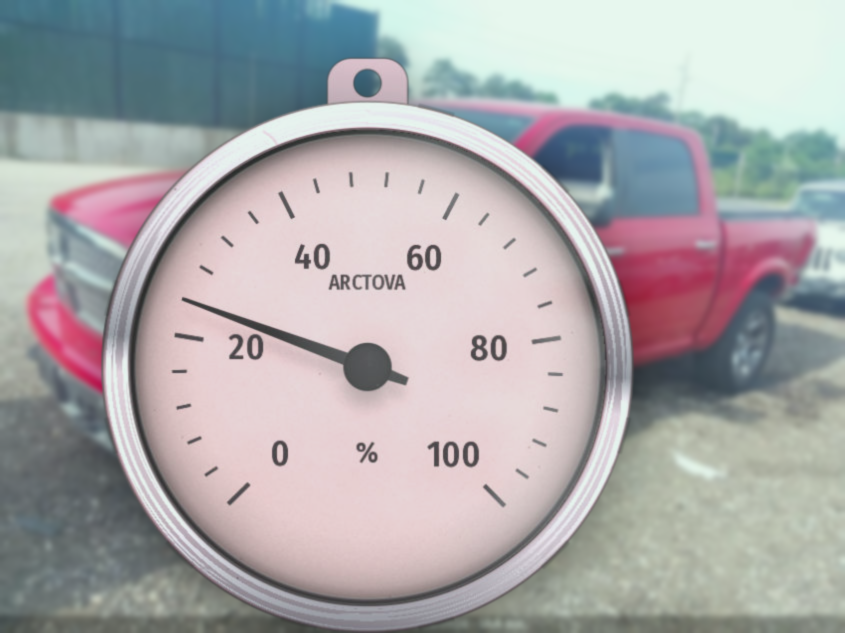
% 24
